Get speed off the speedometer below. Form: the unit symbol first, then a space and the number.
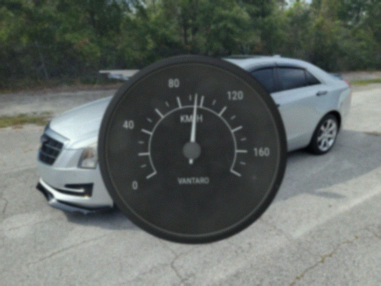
km/h 95
